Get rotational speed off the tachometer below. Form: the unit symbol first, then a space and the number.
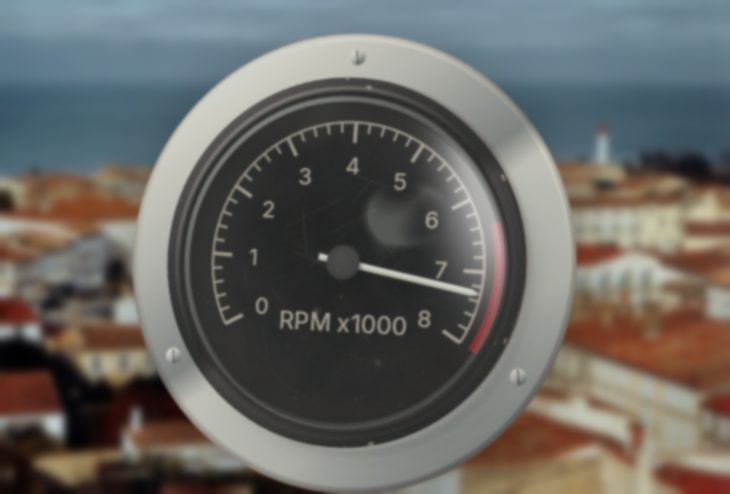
rpm 7300
